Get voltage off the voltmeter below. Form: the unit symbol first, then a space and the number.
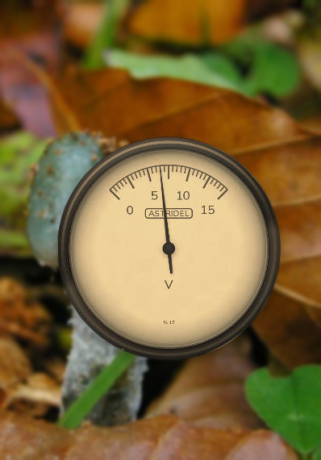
V 6.5
